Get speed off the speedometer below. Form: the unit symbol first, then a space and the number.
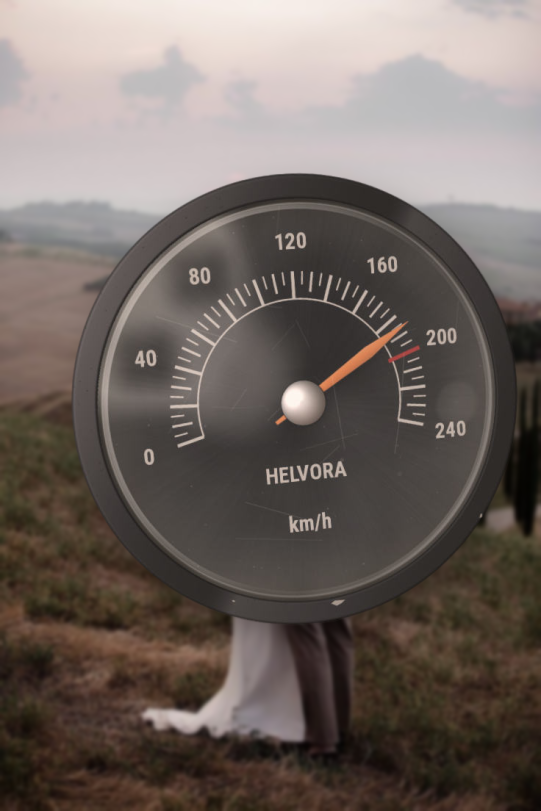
km/h 185
